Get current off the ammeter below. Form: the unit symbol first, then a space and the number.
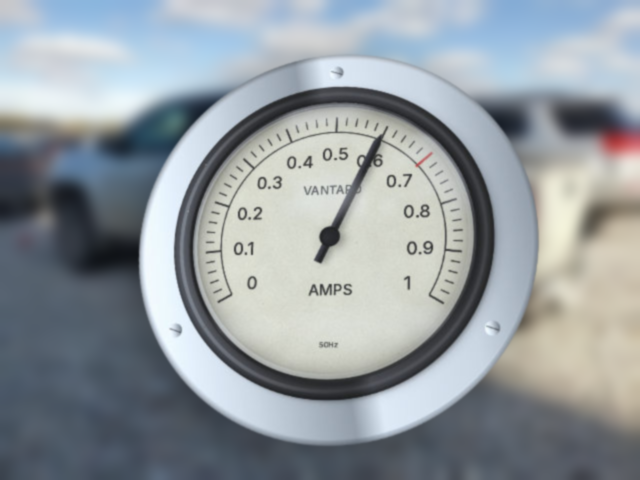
A 0.6
